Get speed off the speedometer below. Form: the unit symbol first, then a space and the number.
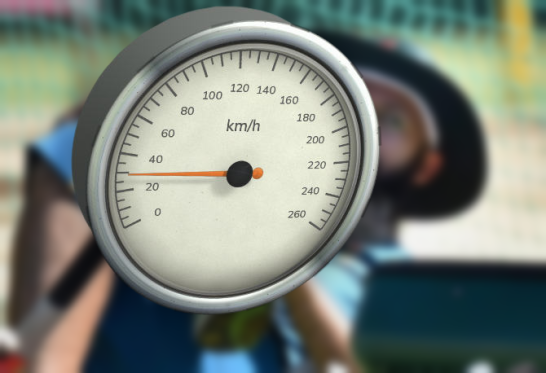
km/h 30
